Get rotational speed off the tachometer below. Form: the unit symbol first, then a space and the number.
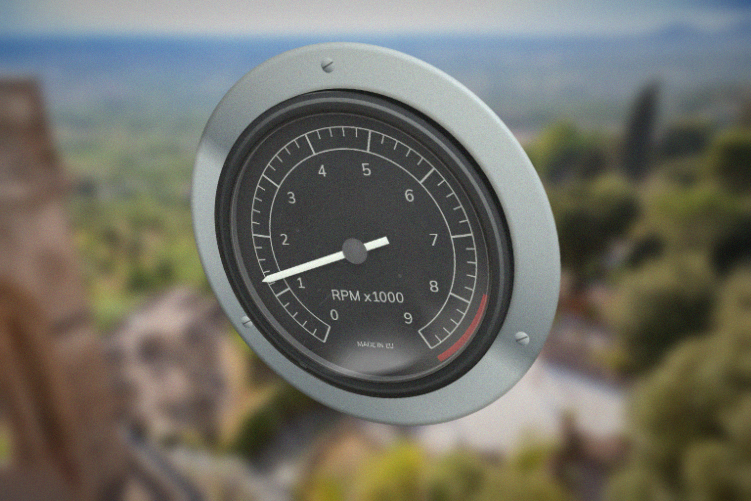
rpm 1300
